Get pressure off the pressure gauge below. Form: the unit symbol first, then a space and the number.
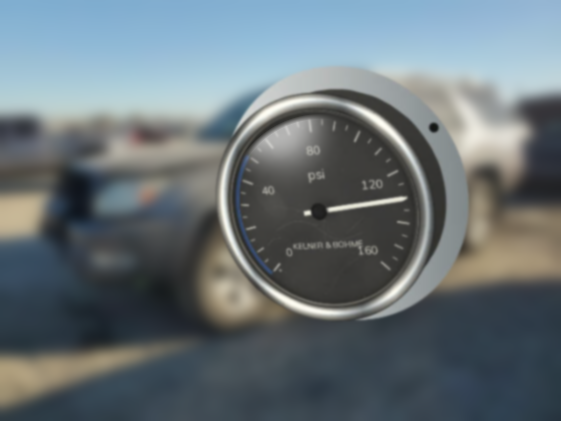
psi 130
